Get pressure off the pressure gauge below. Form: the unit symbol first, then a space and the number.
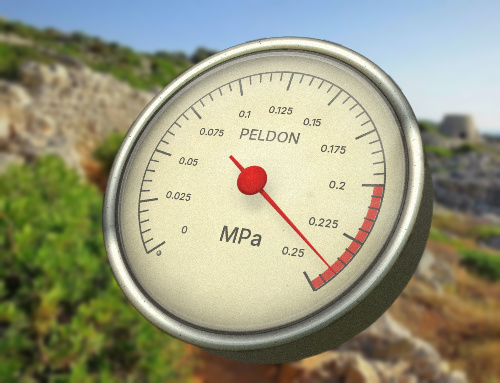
MPa 0.24
